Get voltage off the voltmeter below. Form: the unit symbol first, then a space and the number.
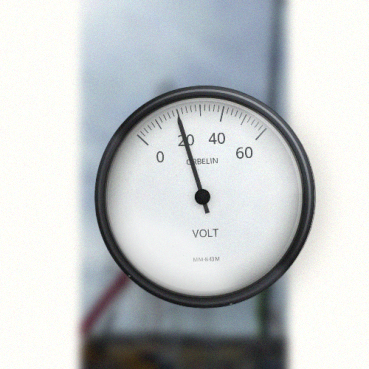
V 20
